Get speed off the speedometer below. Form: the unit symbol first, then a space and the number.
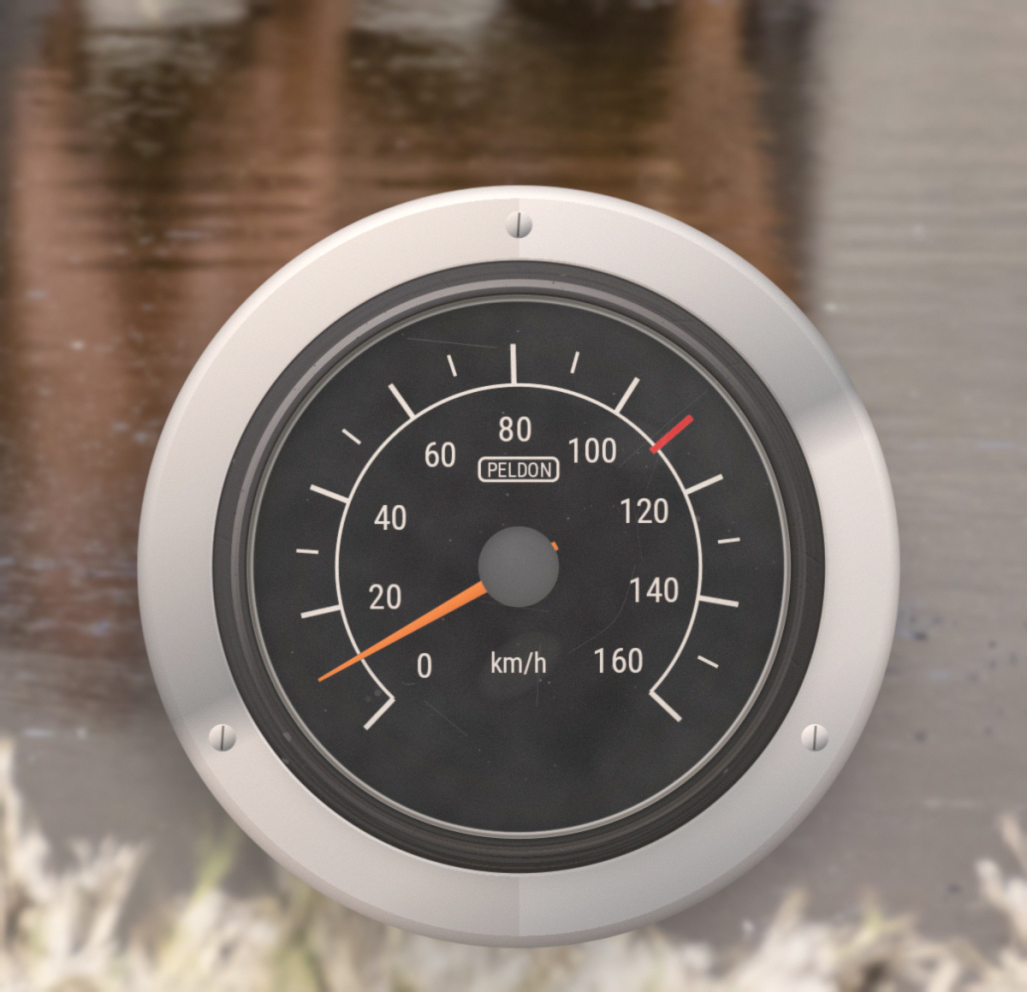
km/h 10
